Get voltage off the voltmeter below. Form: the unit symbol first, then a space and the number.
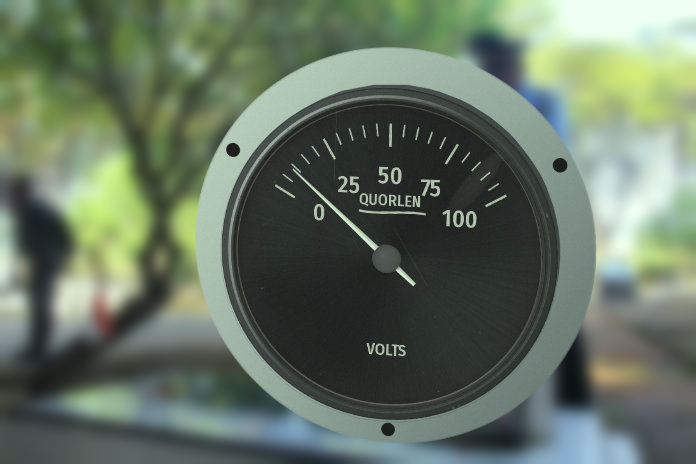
V 10
